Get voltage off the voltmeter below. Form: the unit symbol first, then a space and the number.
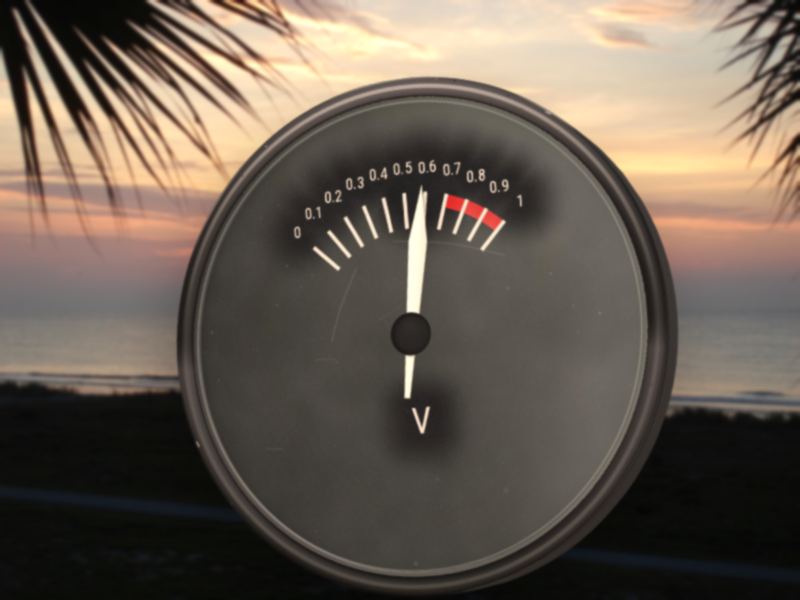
V 0.6
